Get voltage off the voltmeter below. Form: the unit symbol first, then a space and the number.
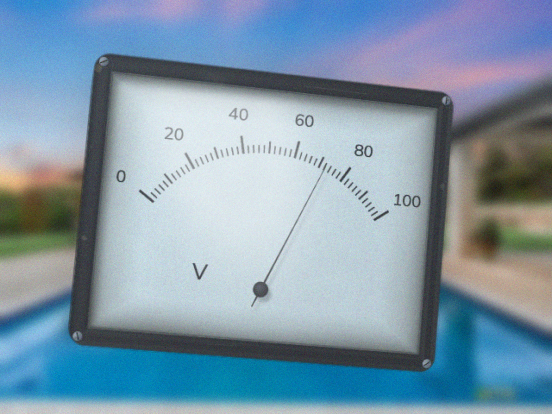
V 72
